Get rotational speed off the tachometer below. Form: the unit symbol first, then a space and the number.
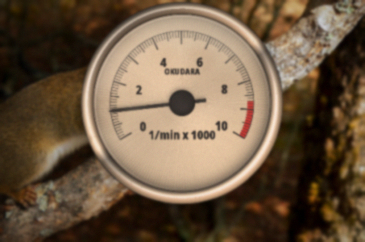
rpm 1000
